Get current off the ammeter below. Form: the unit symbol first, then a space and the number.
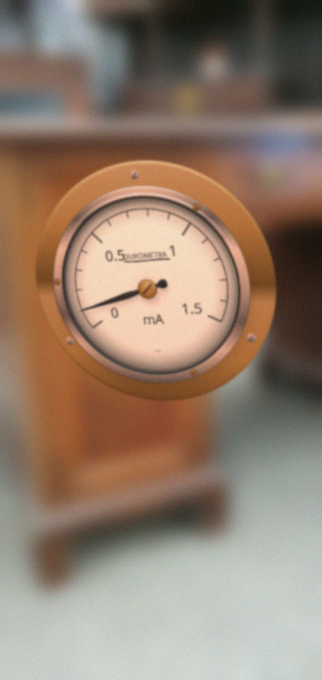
mA 0.1
